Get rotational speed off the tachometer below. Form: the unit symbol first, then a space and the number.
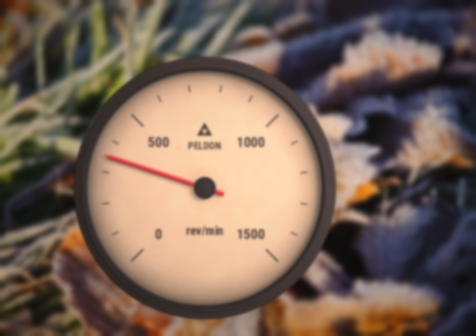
rpm 350
